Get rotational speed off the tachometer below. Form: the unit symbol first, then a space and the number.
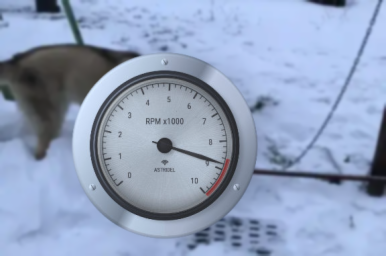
rpm 8800
